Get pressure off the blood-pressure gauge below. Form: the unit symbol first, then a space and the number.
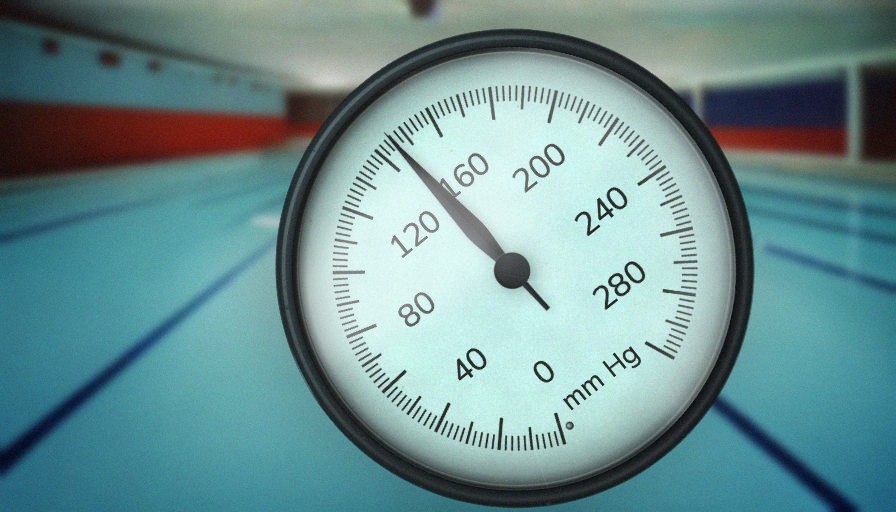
mmHg 146
